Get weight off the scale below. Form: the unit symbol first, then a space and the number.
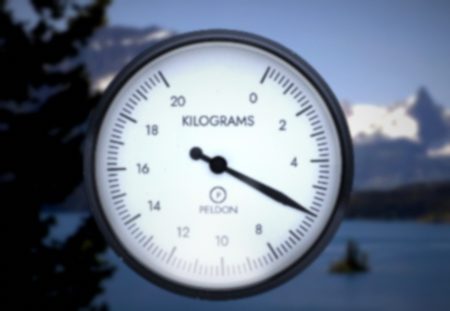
kg 6
